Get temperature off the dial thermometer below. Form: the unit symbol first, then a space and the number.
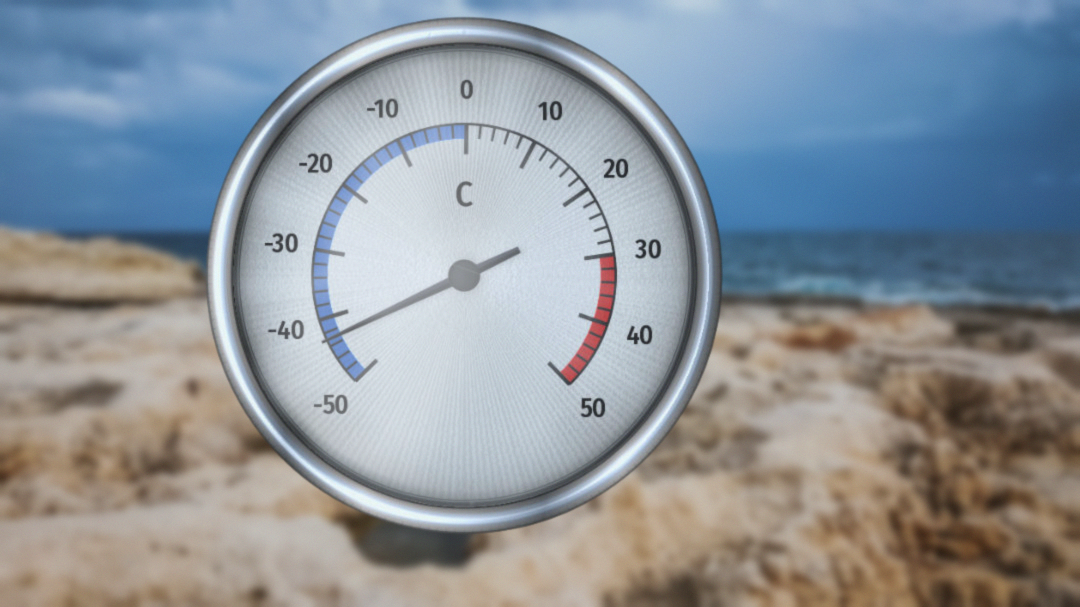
°C -43
